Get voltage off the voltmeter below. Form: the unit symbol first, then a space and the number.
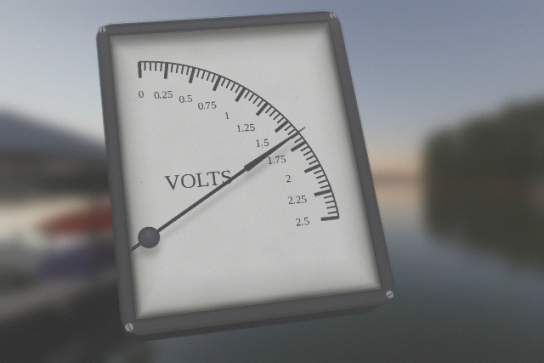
V 1.65
